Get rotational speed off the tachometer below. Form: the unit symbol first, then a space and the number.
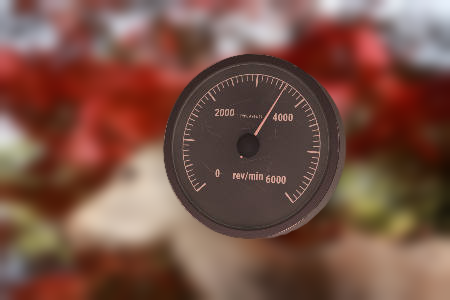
rpm 3600
